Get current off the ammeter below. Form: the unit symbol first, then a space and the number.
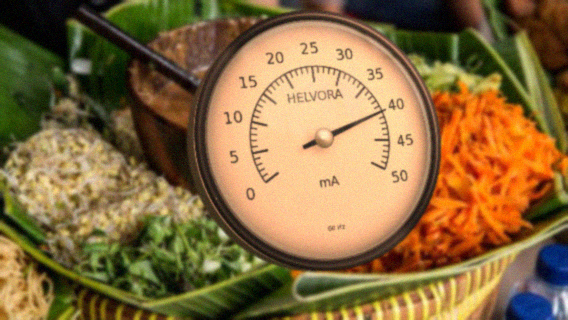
mA 40
